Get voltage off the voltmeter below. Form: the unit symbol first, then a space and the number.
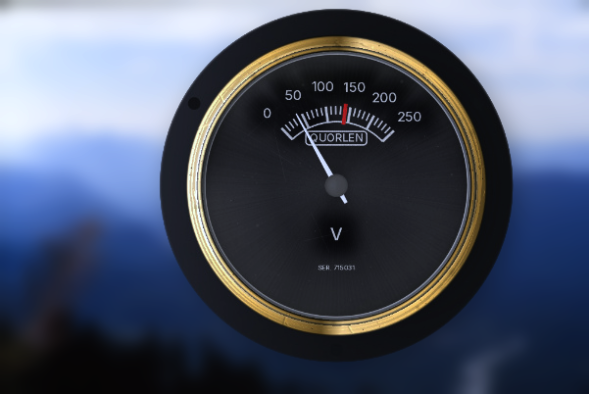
V 40
